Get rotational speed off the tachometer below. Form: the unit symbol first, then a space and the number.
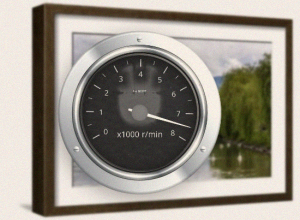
rpm 7500
